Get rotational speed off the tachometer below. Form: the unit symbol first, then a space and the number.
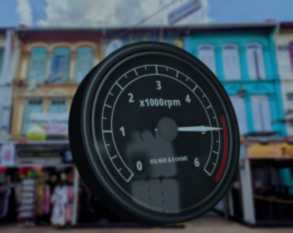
rpm 5000
